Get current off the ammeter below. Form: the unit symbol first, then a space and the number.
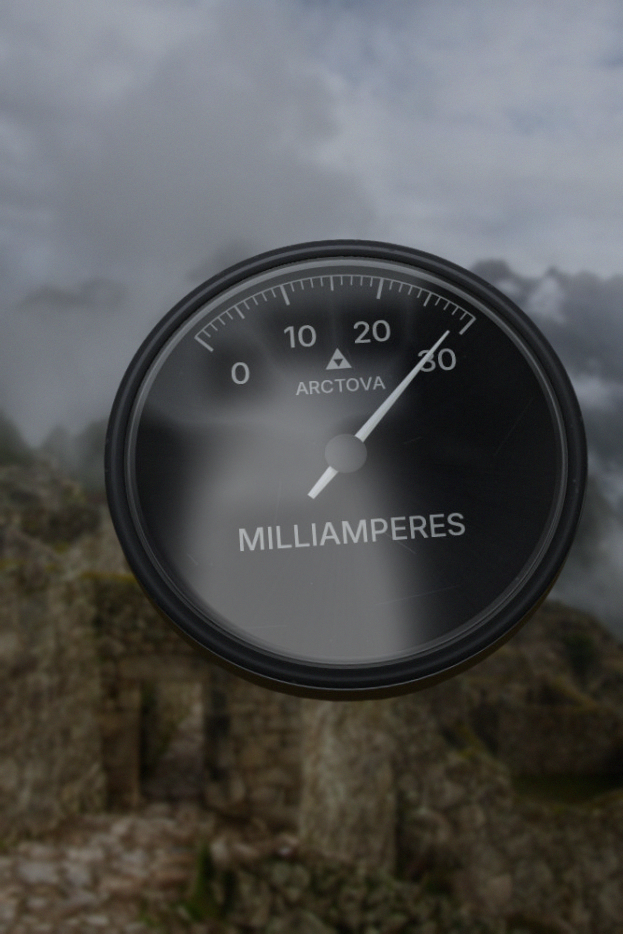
mA 29
